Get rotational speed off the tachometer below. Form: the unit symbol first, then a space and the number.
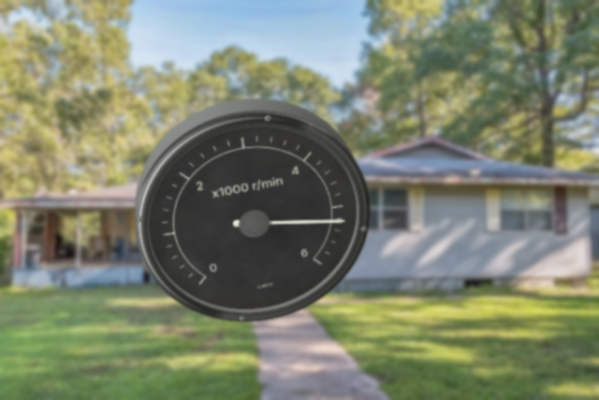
rpm 5200
